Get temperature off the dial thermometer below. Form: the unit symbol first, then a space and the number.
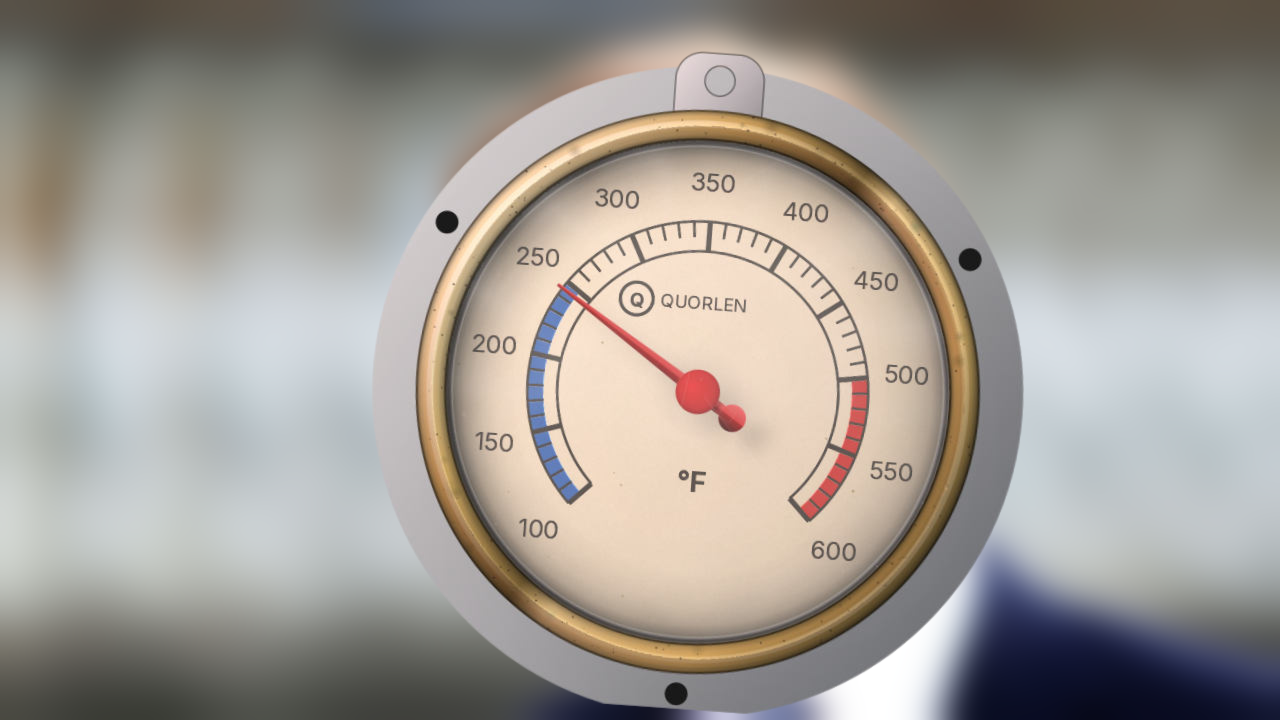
°F 245
